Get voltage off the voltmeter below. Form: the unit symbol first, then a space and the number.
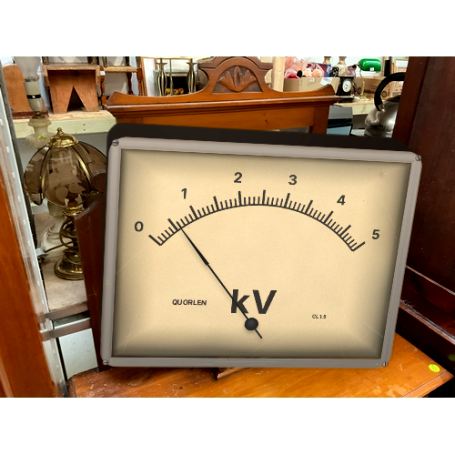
kV 0.6
